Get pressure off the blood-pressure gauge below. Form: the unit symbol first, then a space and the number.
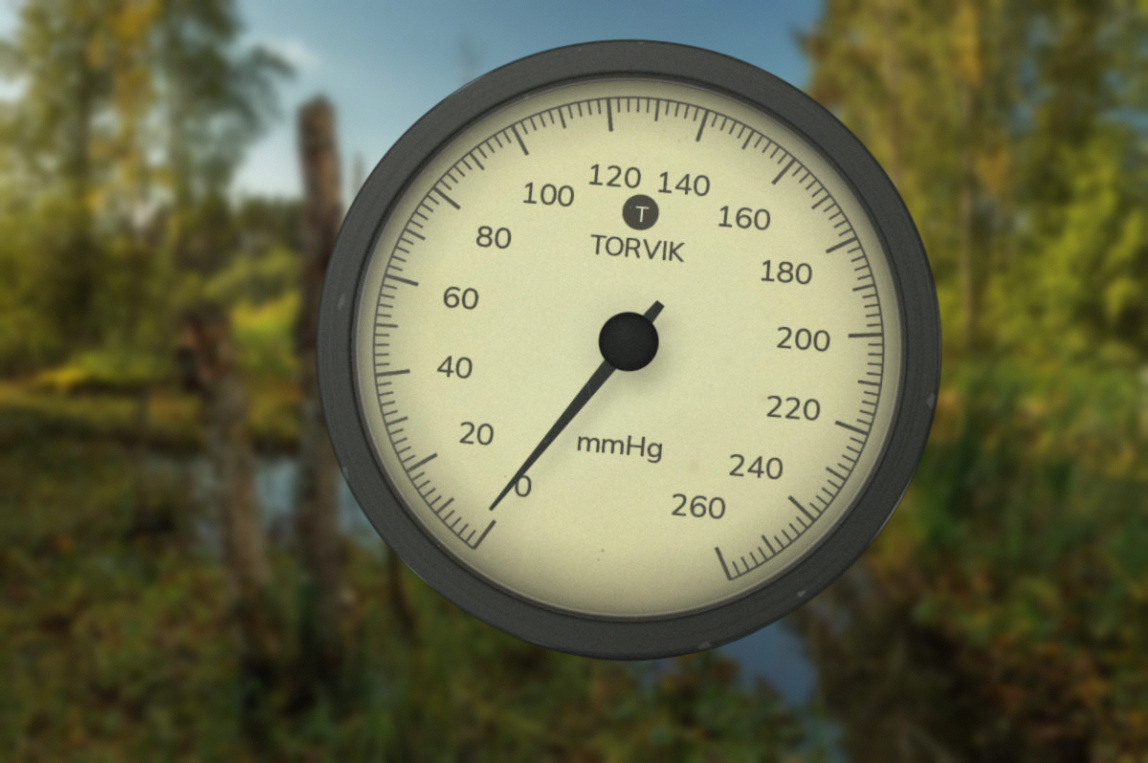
mmHg 2
